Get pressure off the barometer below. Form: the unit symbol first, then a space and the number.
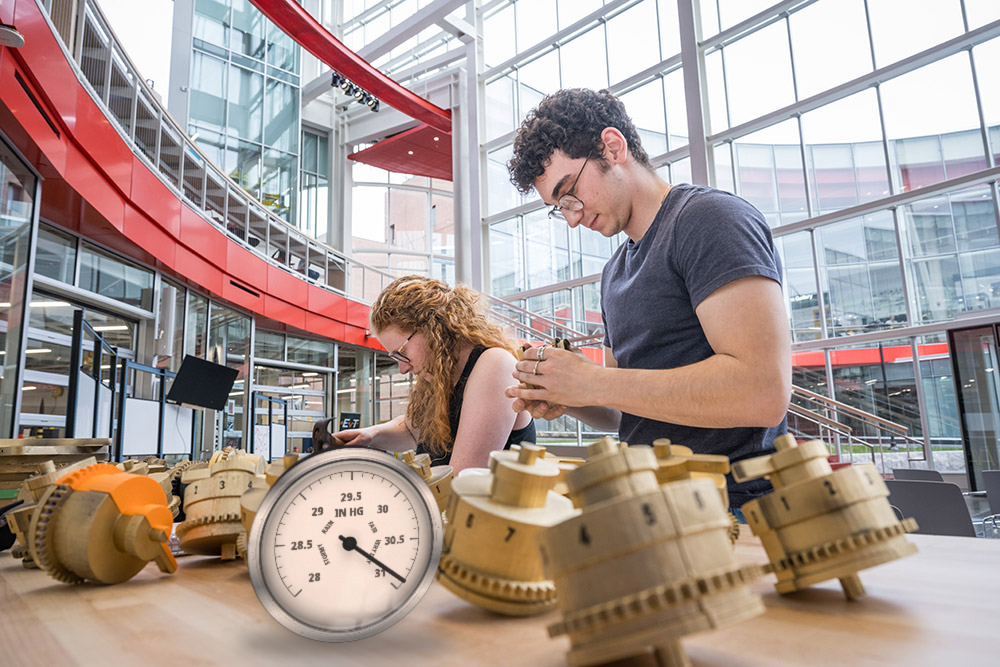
inHg 30.9
